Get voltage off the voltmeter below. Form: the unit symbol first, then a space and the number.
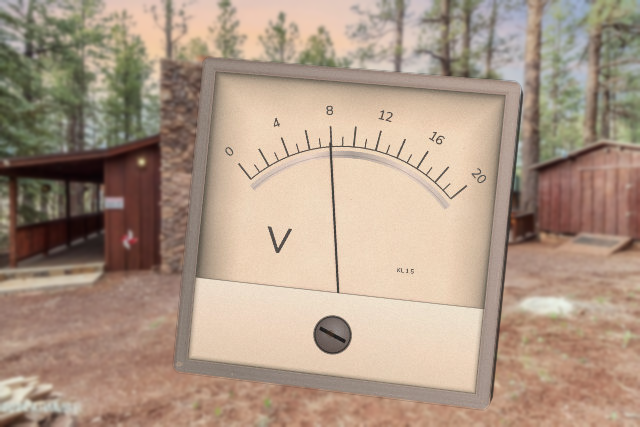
V 8
